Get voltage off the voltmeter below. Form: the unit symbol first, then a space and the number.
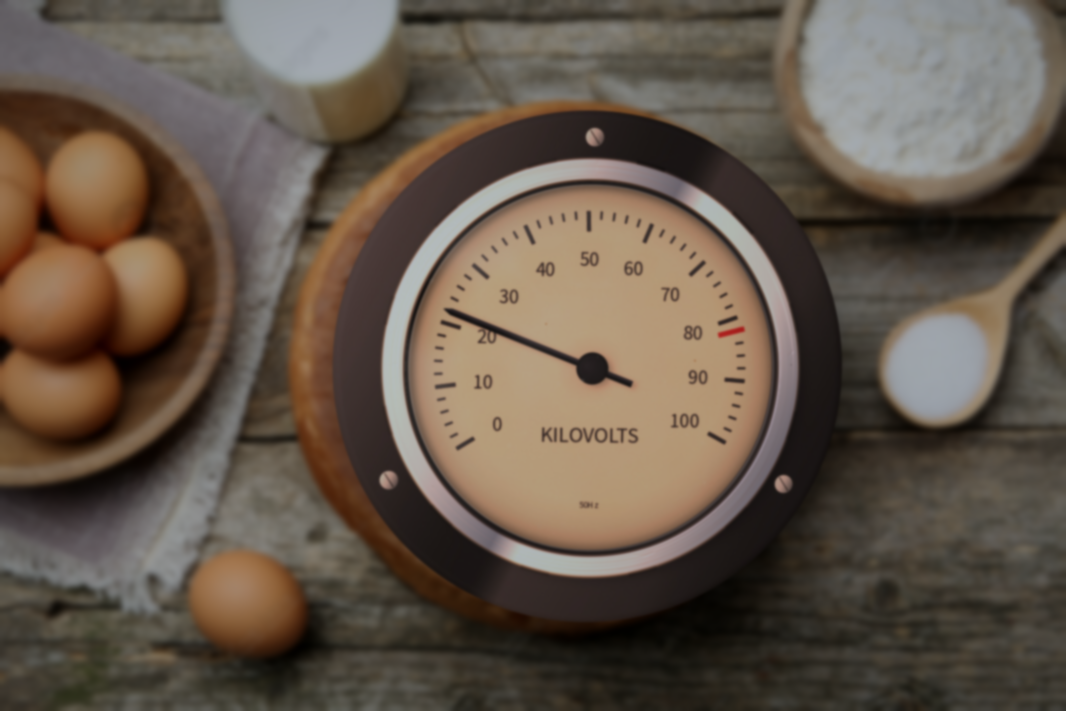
kV 22
